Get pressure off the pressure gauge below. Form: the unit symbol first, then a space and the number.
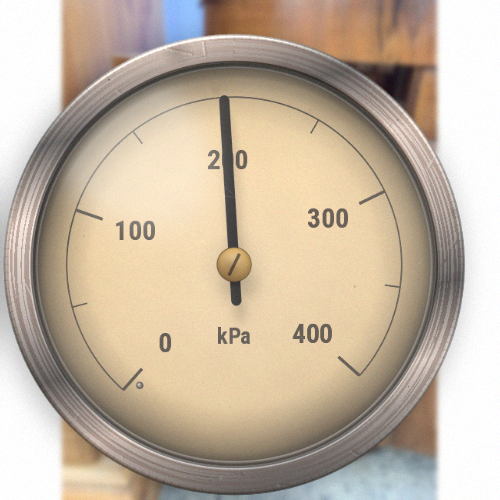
kPa 200
